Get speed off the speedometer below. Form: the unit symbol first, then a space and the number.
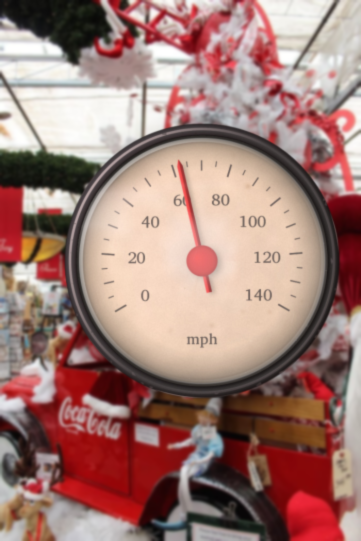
mph 62.5
